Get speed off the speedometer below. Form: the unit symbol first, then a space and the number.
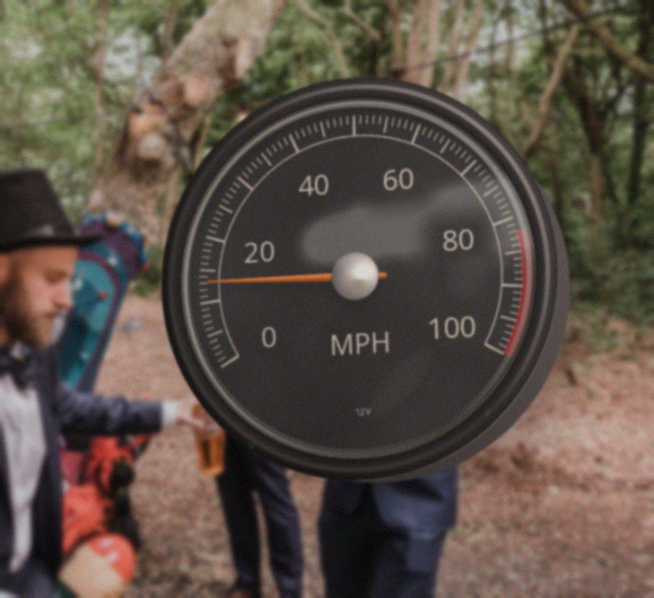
mph 13
